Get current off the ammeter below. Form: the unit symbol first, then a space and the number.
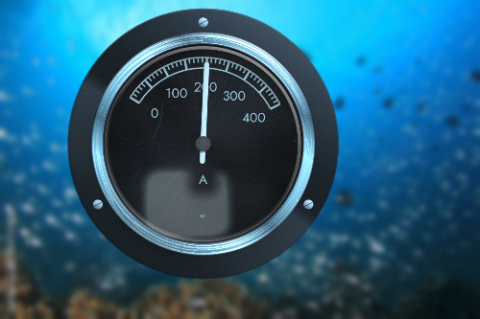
A 200
